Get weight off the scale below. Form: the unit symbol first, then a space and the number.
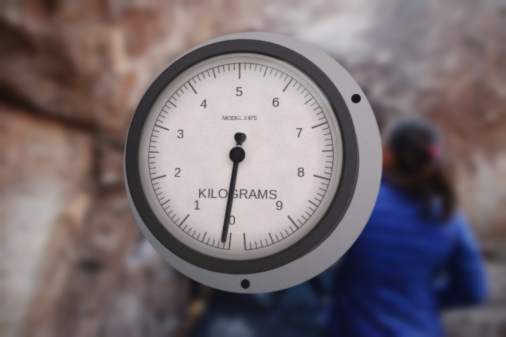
kg 0.1
